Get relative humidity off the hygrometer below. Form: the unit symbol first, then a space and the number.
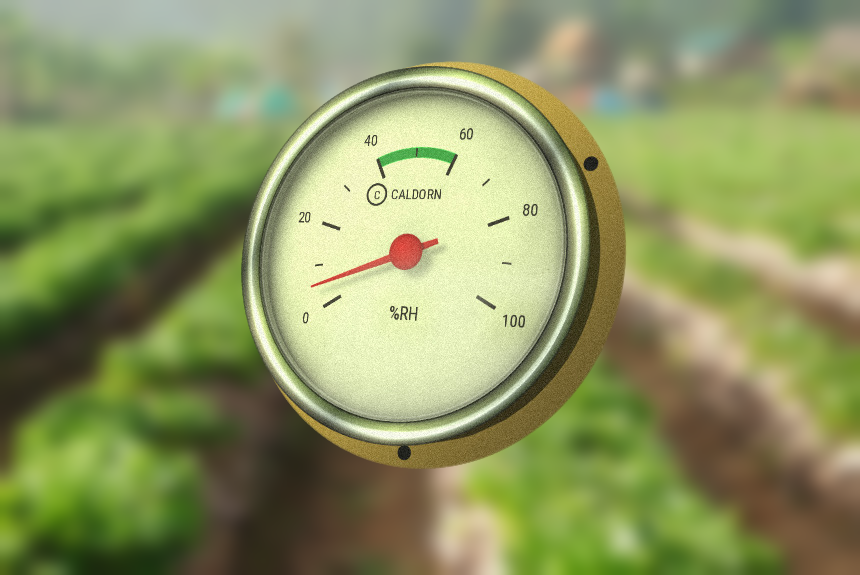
% 5
